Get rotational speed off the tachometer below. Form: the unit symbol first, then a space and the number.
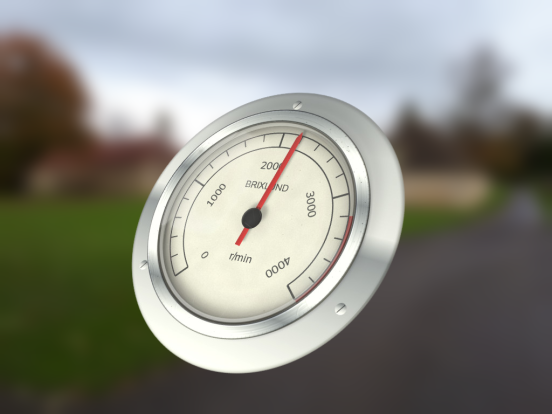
rpm 2200
